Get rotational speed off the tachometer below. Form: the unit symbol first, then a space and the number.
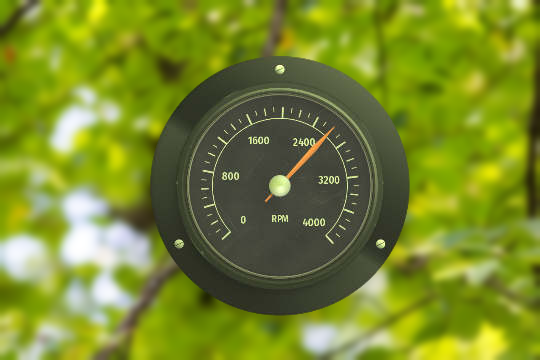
rpm 2600
